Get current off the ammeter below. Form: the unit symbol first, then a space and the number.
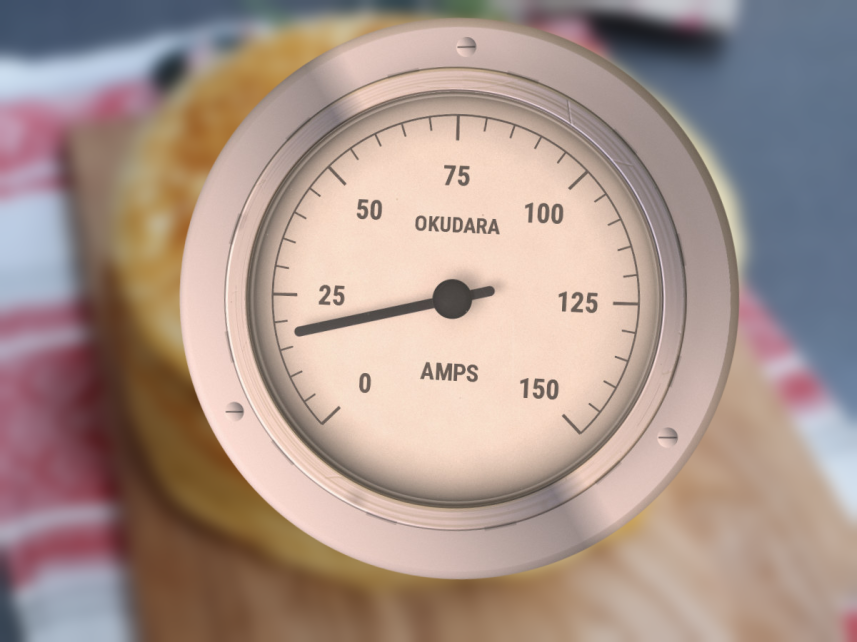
A 17.5
